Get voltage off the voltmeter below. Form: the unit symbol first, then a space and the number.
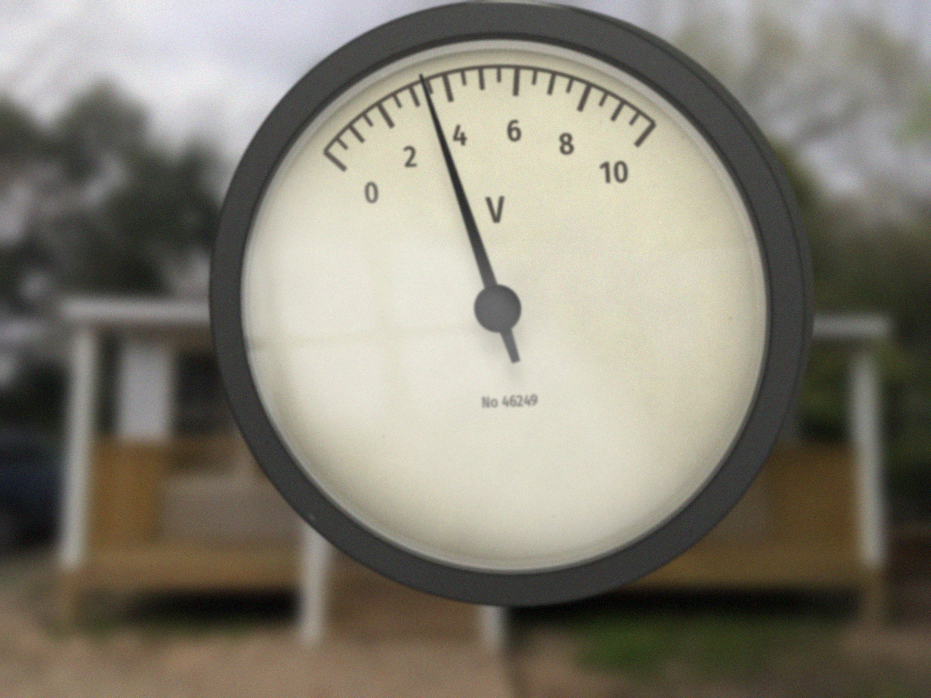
V 3.5
